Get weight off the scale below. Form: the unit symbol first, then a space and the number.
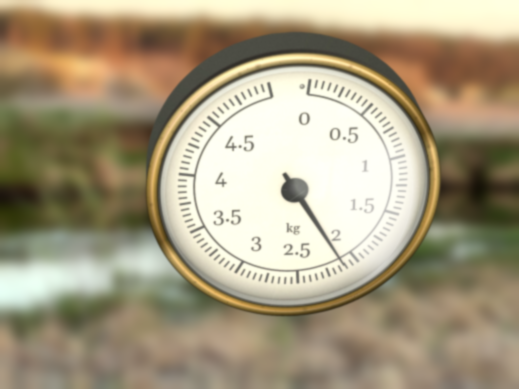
kg 2.1
